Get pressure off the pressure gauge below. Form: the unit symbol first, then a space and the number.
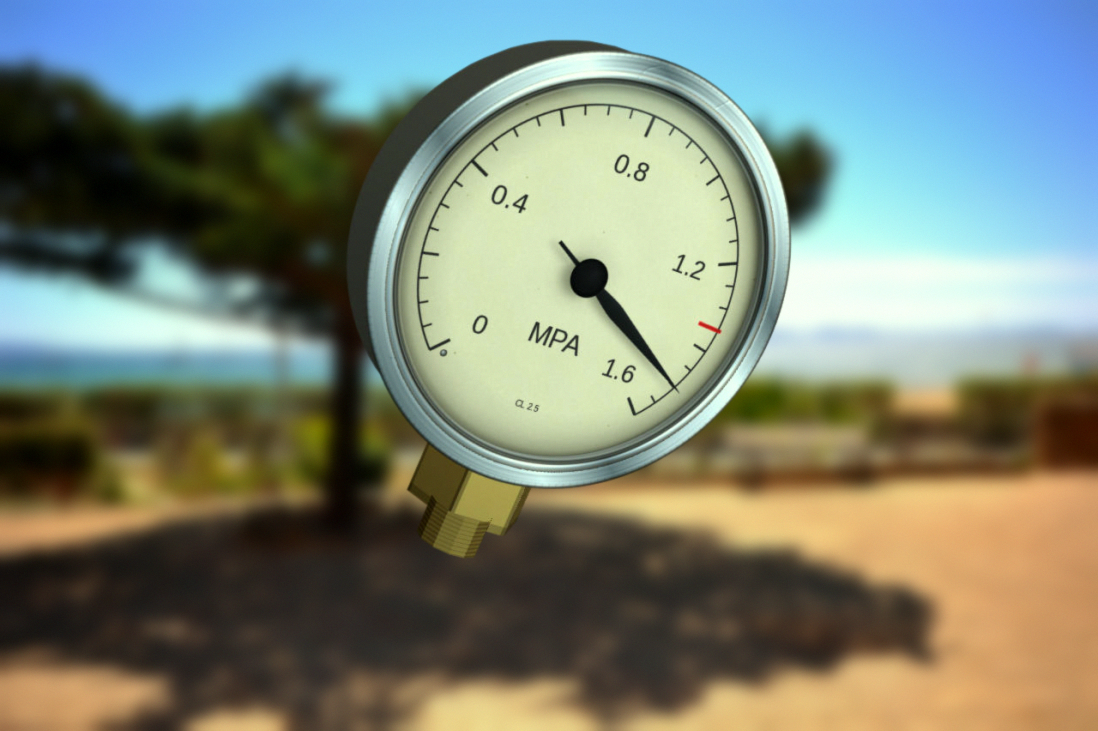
MPa 1.5
